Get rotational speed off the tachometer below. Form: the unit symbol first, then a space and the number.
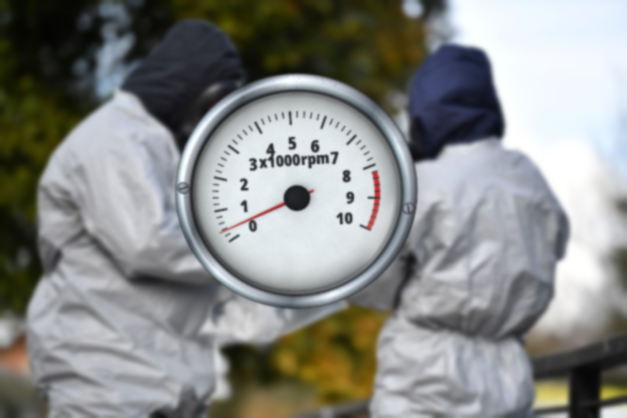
rpm 400
